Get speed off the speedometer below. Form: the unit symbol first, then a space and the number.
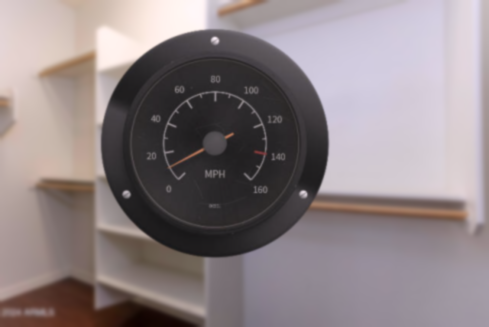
mph 10
